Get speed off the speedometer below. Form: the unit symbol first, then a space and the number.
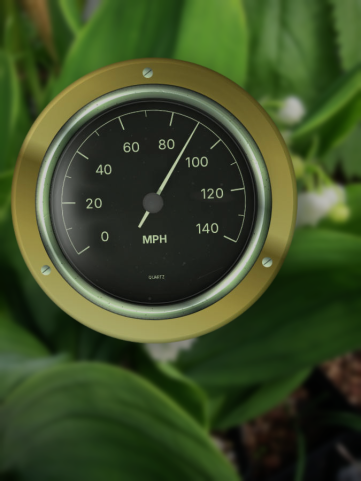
mph 90
